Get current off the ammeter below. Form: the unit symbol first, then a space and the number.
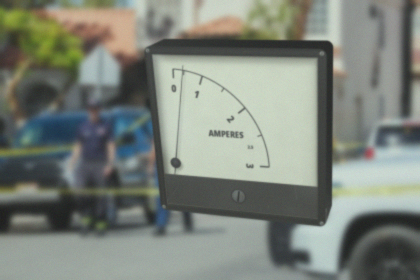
A 0.5
